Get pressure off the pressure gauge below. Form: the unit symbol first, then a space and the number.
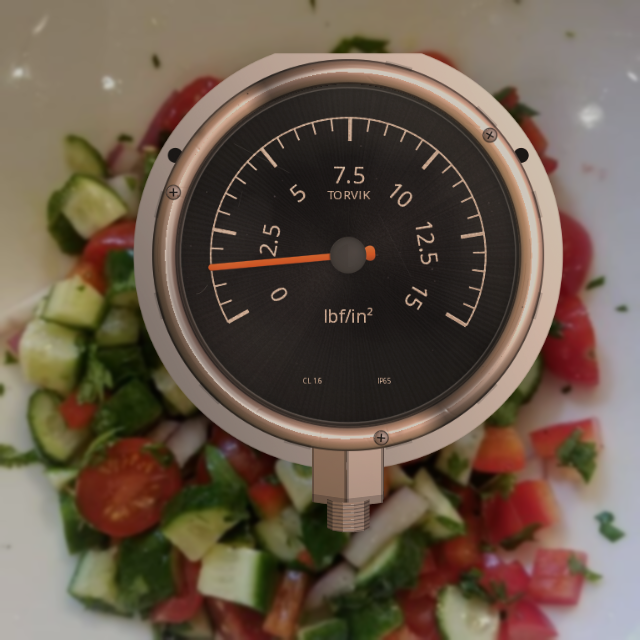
psi 1.5
